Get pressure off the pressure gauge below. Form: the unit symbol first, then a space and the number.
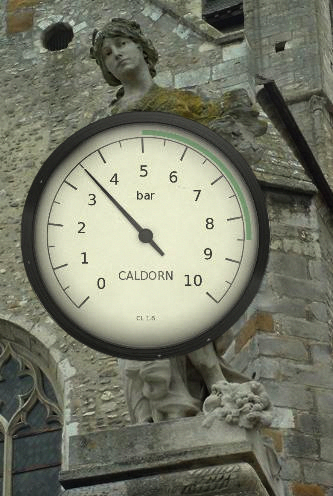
bar 3.5
